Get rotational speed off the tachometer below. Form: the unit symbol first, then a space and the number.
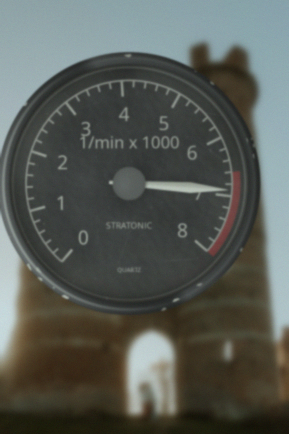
rpm 6900
